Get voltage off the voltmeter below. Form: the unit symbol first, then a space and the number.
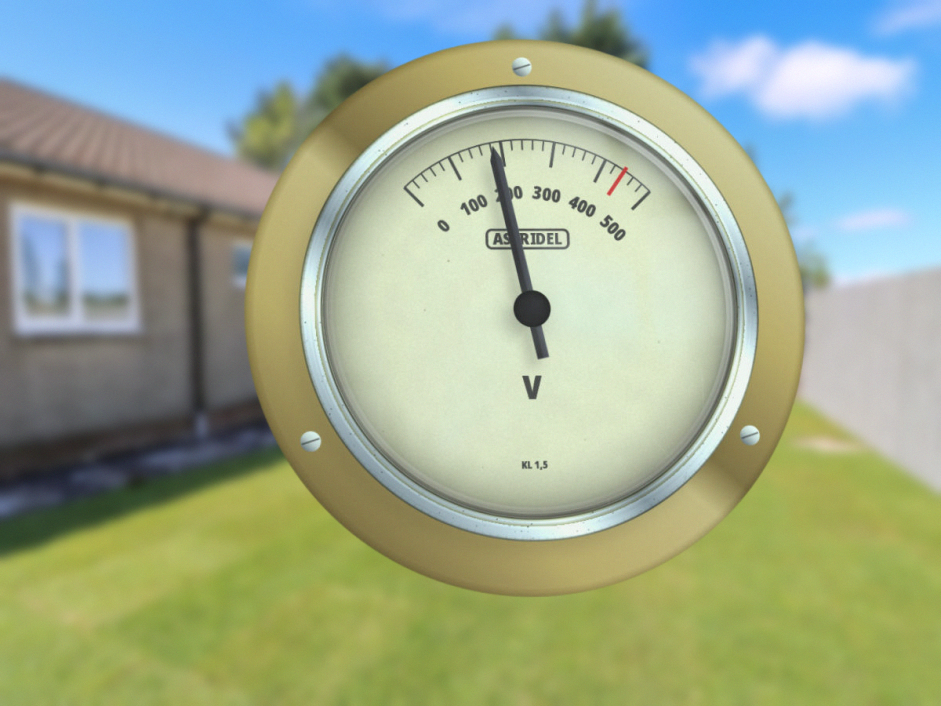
V 180
